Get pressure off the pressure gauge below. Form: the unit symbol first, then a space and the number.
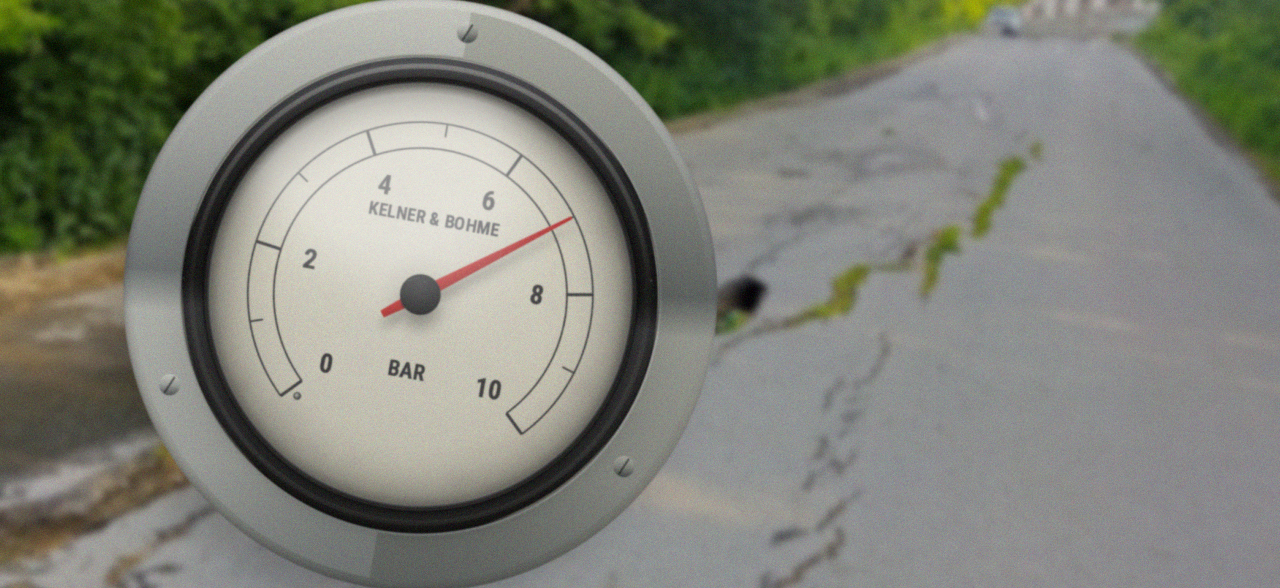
bar 7
